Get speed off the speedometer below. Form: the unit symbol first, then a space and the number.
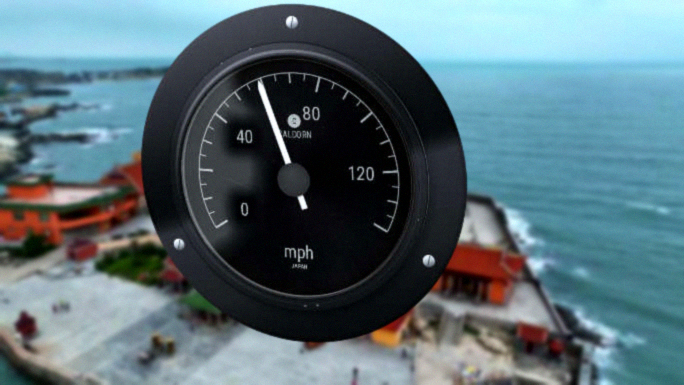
mph 60
